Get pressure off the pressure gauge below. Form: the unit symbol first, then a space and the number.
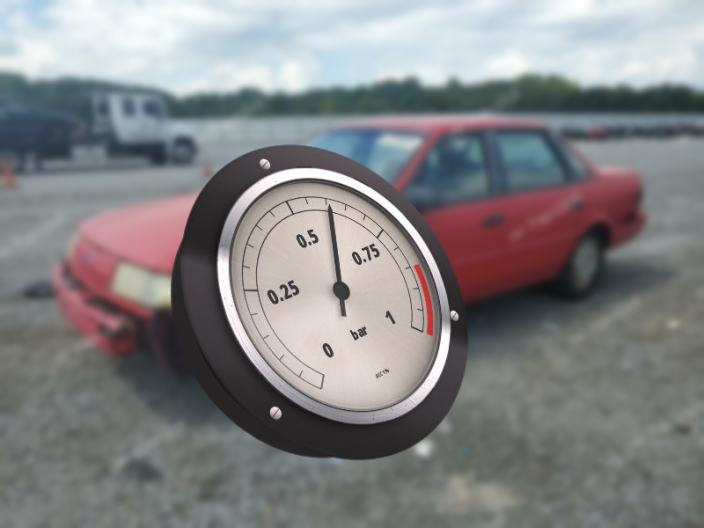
bar 0.6
